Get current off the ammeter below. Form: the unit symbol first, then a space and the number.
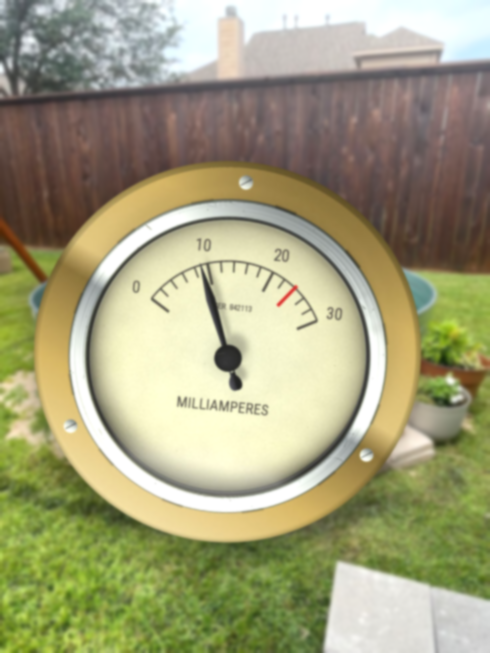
mA 9
